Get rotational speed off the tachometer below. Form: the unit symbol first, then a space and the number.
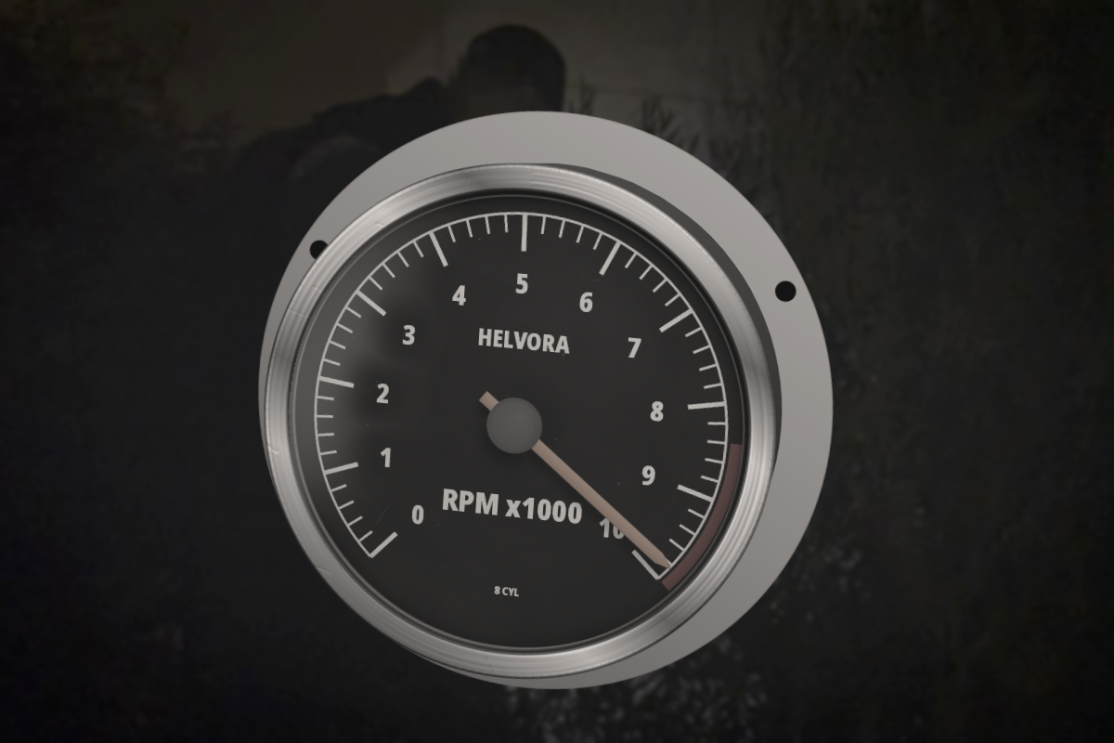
rpm 9800
